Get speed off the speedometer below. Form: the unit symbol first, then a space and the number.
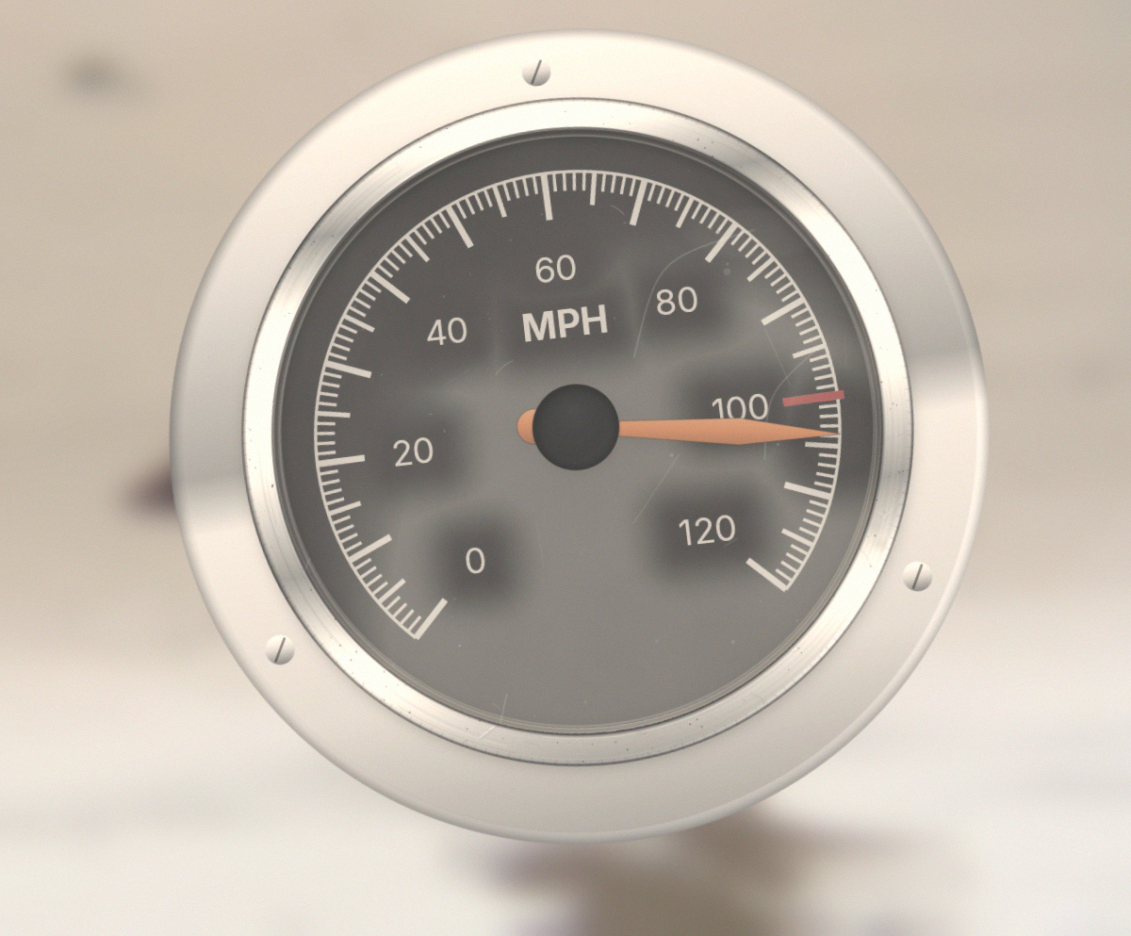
mph 104
